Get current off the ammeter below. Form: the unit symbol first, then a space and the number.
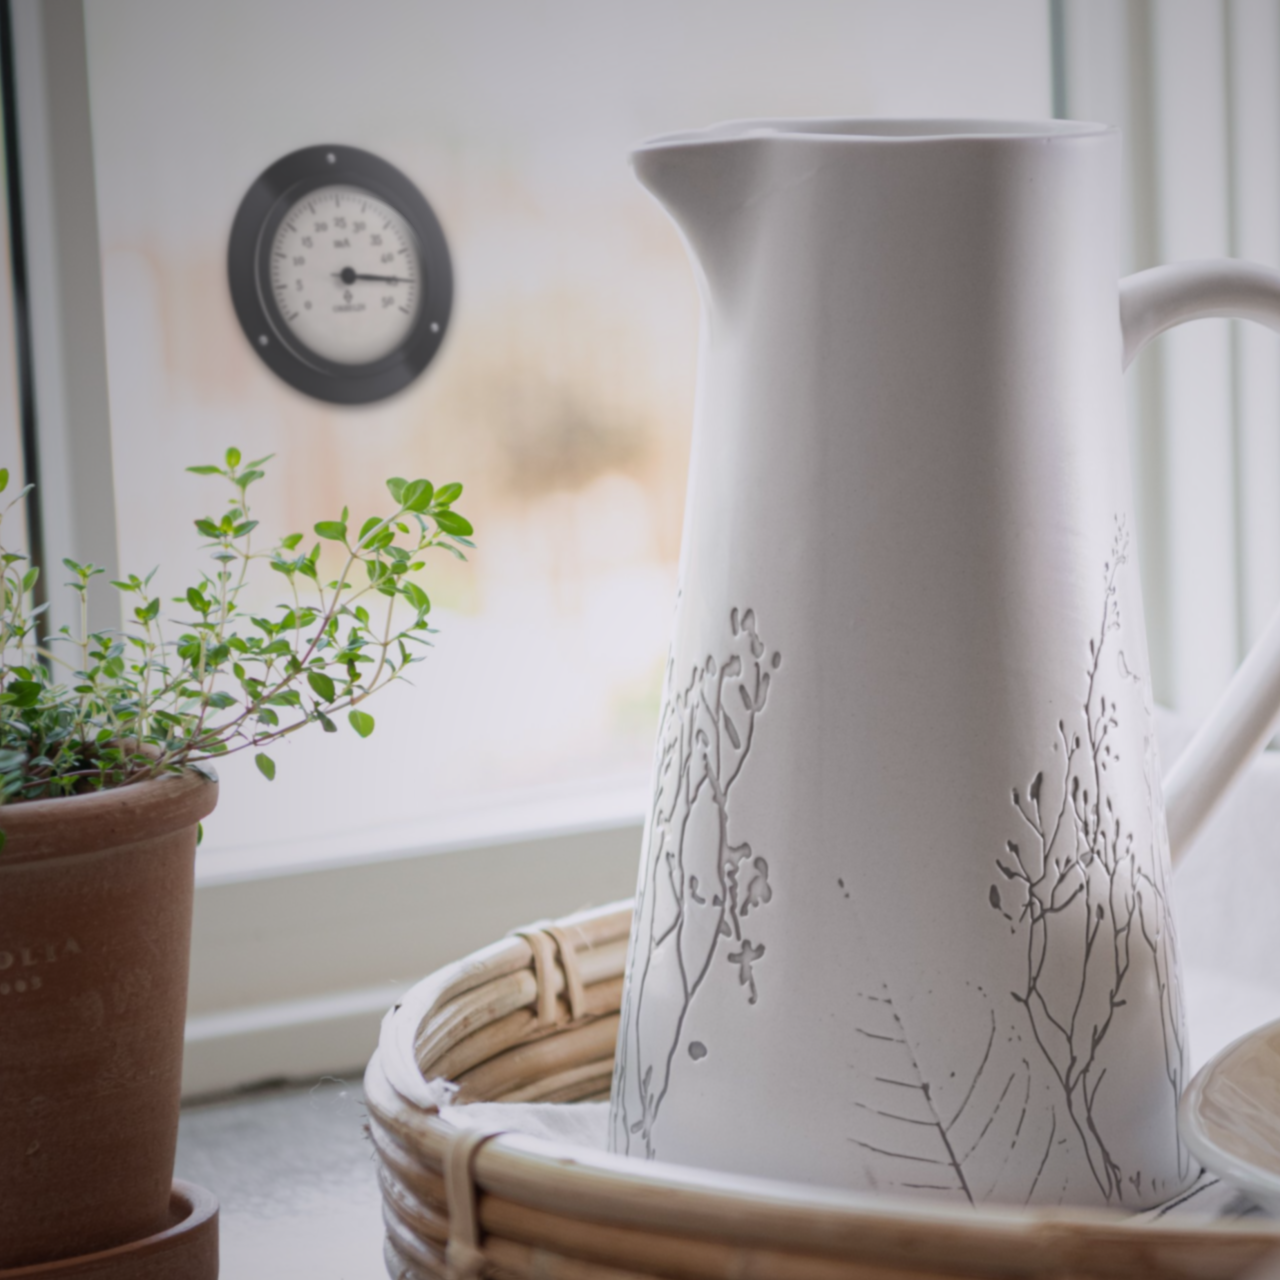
mA 45
